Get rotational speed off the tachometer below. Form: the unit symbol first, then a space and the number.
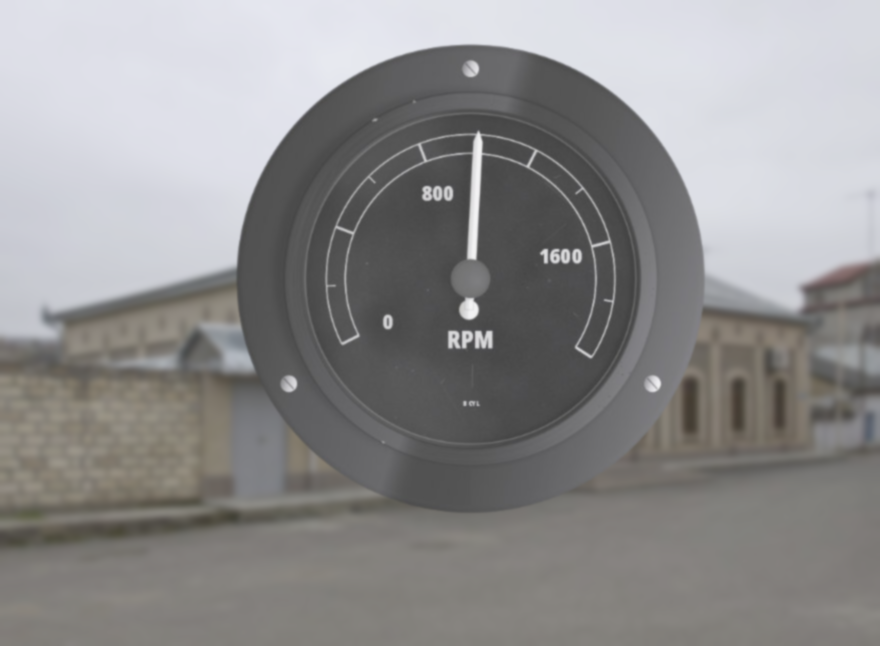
rpm 1000
